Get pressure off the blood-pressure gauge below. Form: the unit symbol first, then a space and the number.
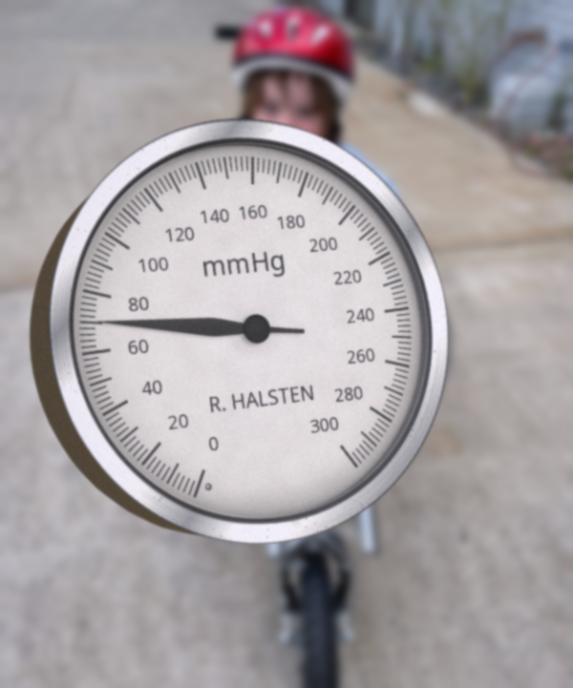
mmHg 70
